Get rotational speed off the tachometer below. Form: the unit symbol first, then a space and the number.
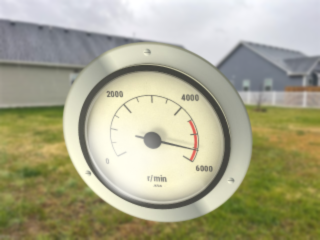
rpm 5500
